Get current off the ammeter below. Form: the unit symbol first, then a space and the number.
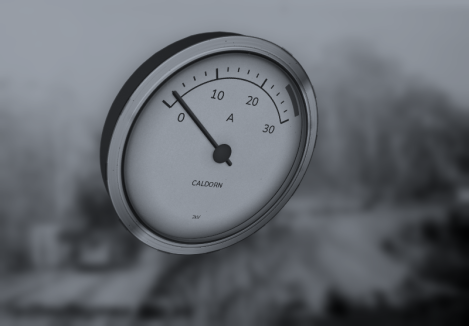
A 2
